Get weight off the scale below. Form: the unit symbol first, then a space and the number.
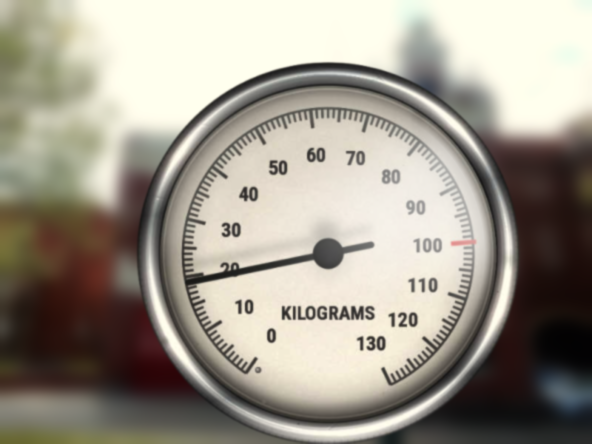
kg 19
